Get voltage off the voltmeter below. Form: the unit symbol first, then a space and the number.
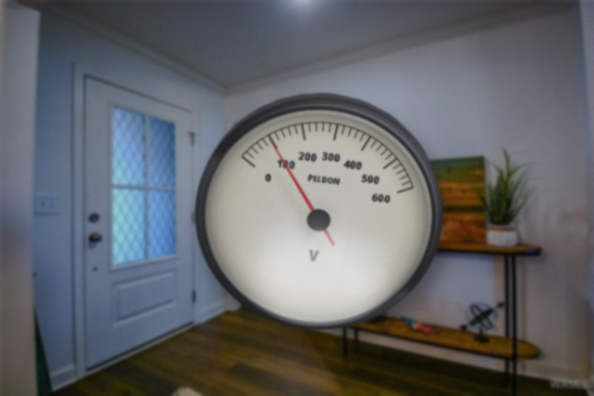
V 100
